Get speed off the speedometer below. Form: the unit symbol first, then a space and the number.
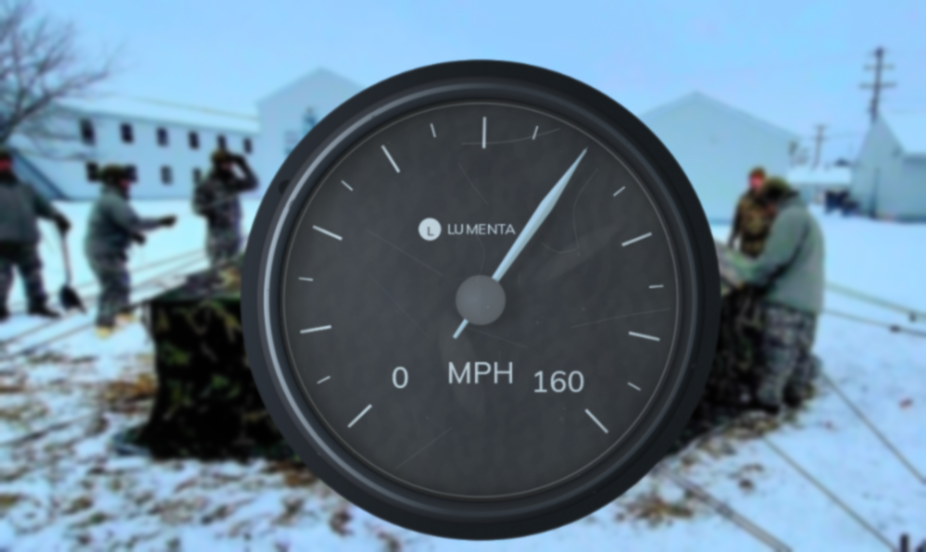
mph 100
